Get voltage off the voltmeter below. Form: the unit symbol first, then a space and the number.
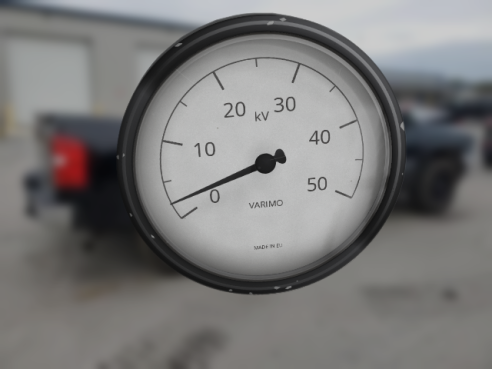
kV 2.5
